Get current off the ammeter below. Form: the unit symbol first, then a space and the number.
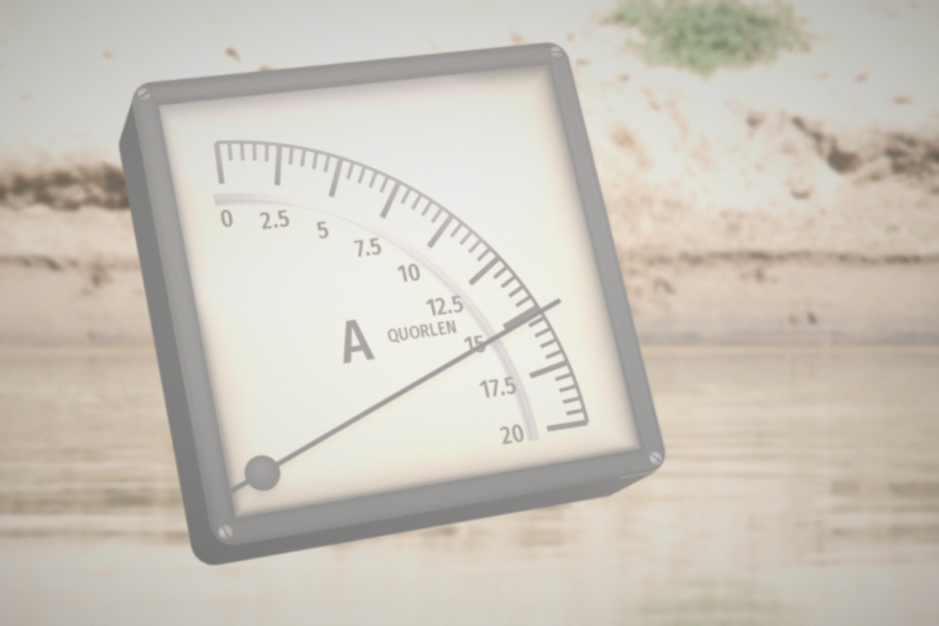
A 15.25
